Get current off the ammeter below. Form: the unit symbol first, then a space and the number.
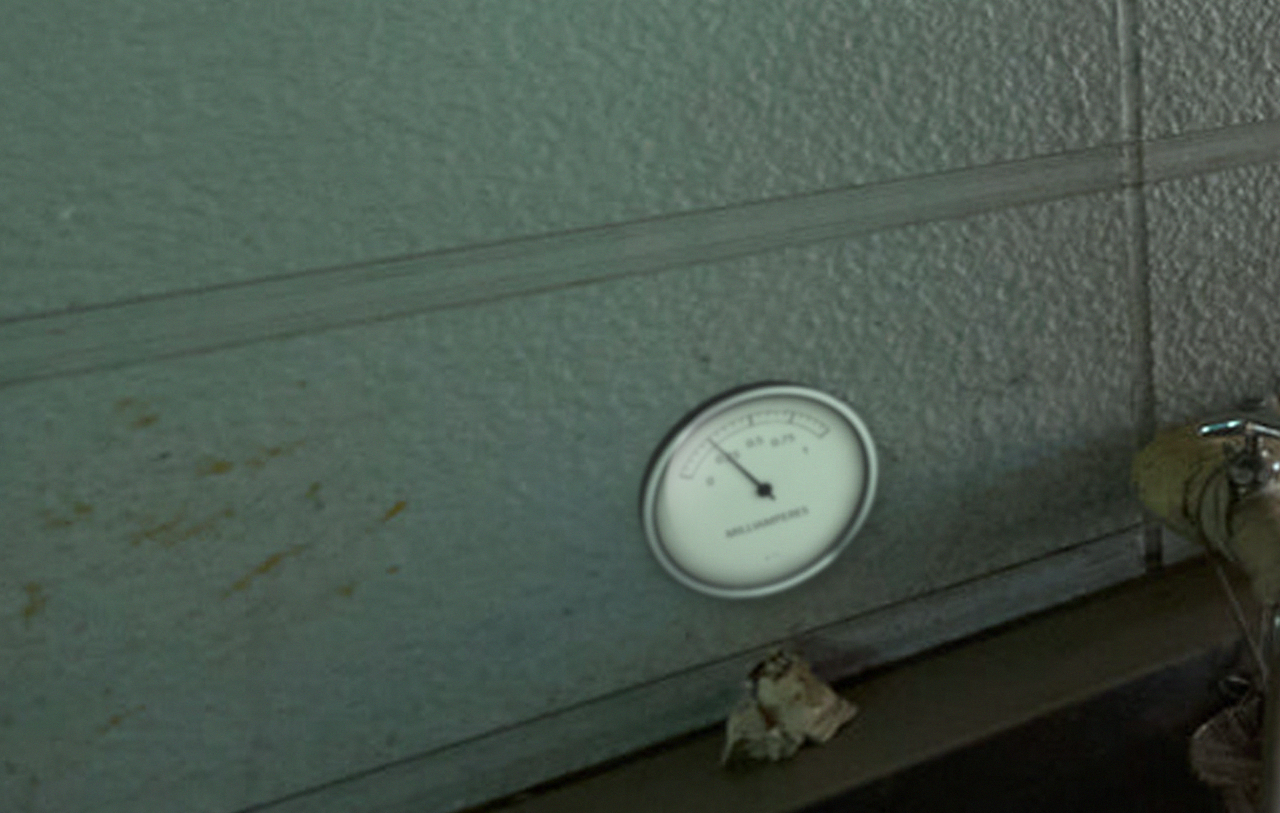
mA 0.25
